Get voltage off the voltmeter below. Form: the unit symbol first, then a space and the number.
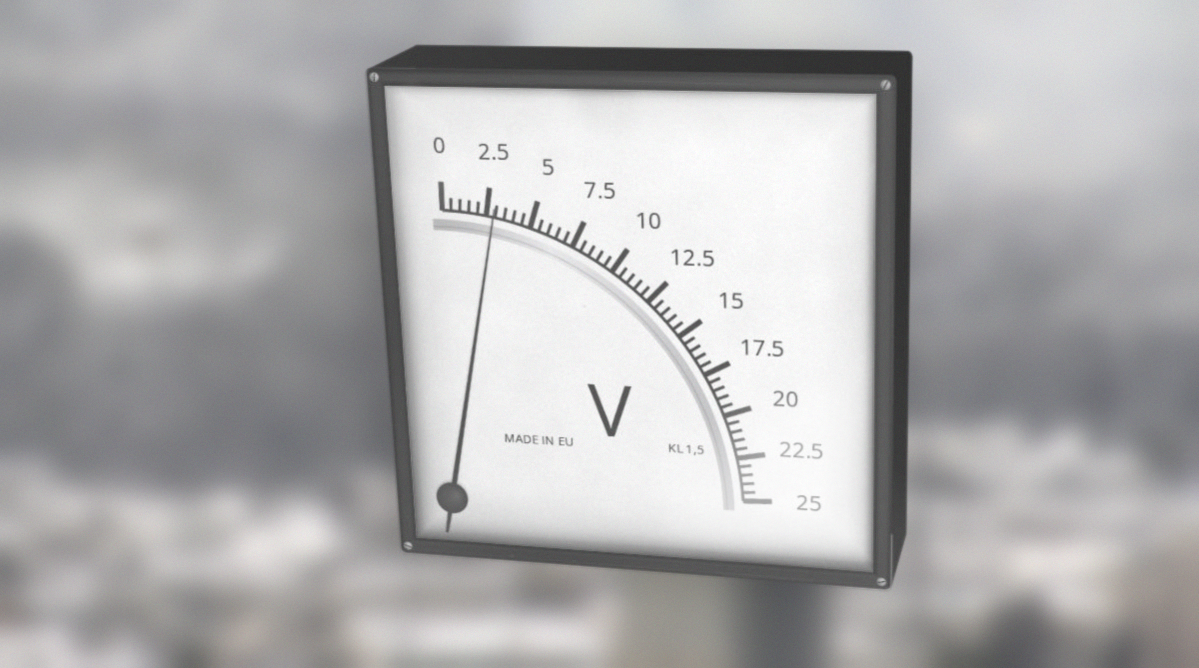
V 3
